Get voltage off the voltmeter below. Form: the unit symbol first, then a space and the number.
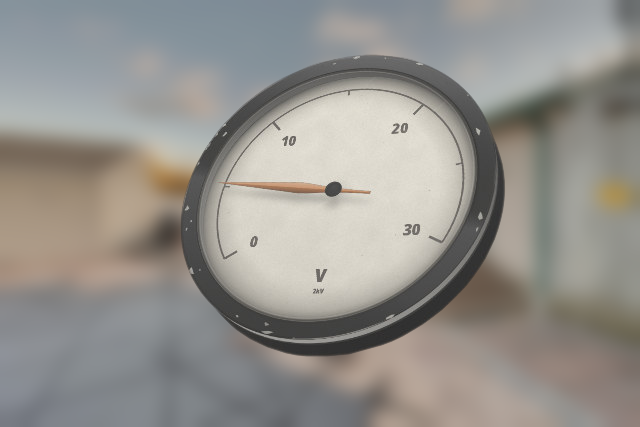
V 5
